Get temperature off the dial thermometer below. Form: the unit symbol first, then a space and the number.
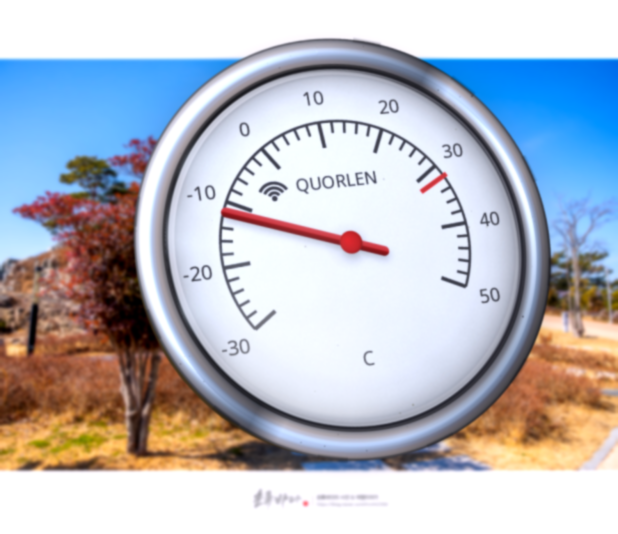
°C -12
